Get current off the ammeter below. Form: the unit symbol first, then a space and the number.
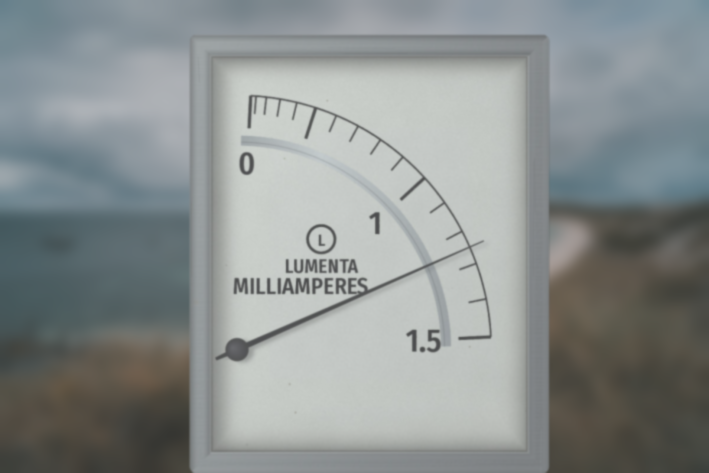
mA 1.25
